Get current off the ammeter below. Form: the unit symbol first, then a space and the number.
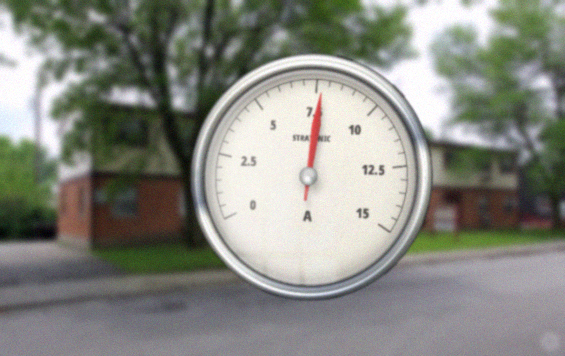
A 7.75
